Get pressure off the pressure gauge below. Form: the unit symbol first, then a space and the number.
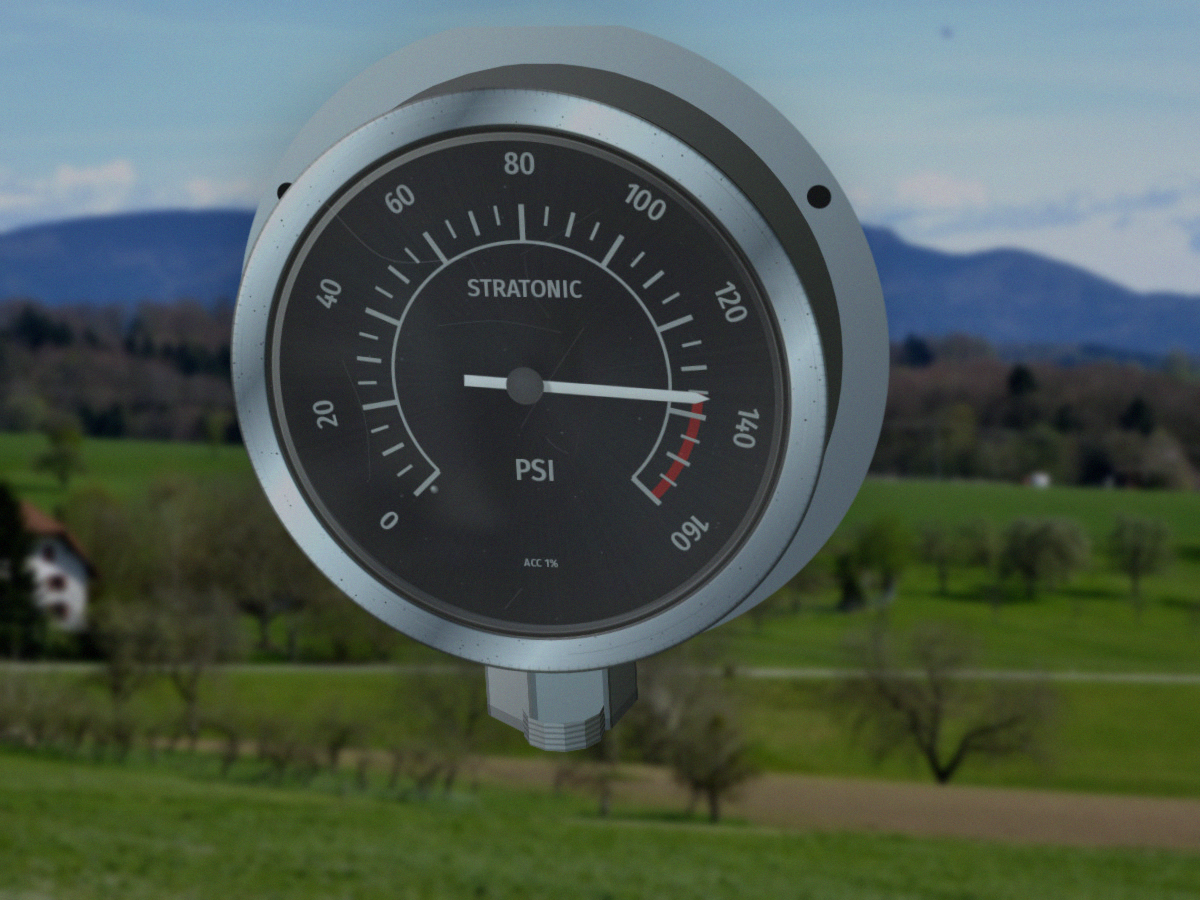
psi 135
